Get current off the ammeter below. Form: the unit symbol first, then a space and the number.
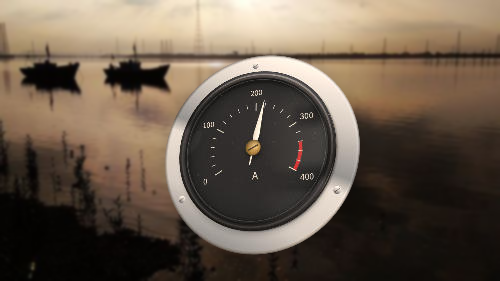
A 220
